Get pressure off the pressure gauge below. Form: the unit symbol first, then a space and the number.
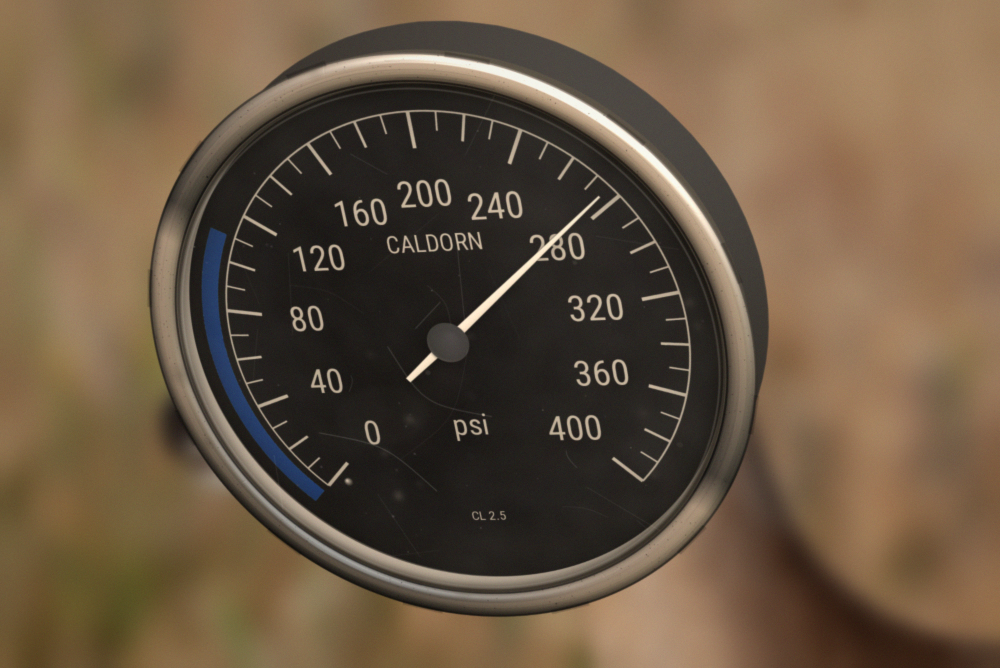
psi 275
